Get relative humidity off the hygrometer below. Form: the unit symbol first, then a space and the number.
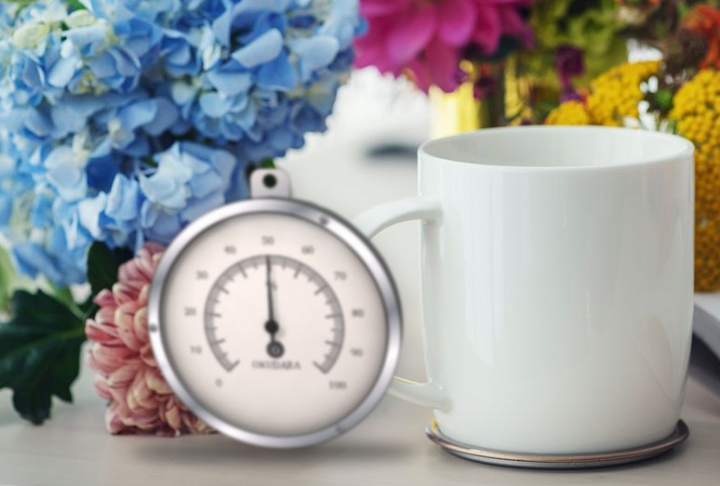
% 50
